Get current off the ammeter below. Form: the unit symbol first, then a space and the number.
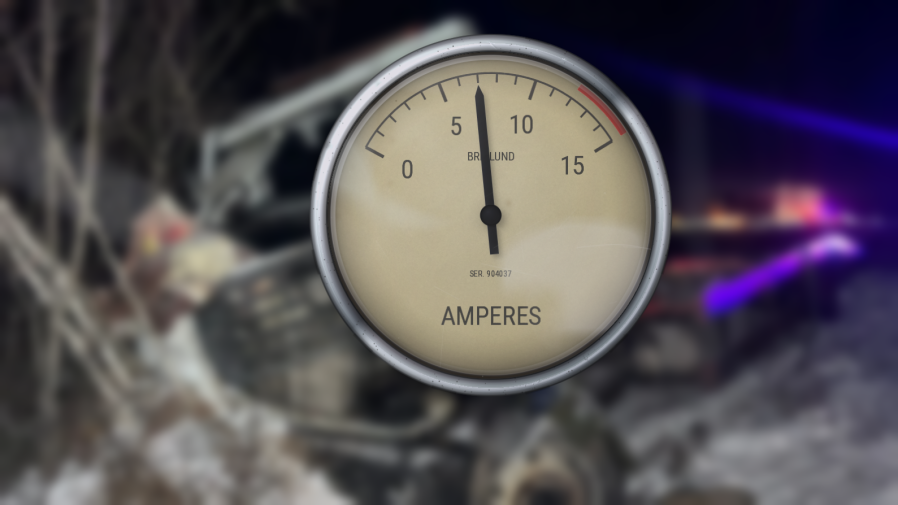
A 7
